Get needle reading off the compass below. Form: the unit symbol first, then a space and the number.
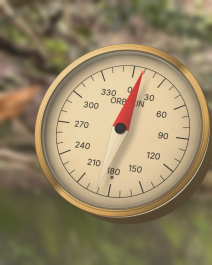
° 10
